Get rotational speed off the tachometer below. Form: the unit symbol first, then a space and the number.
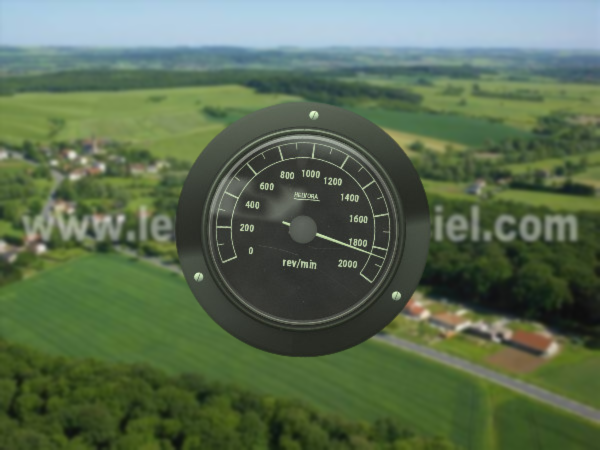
rpm 1850
